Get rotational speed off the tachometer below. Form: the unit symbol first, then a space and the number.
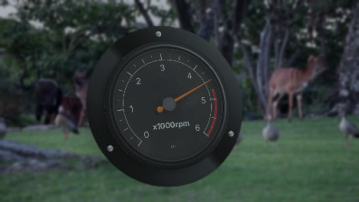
rpm 4500
